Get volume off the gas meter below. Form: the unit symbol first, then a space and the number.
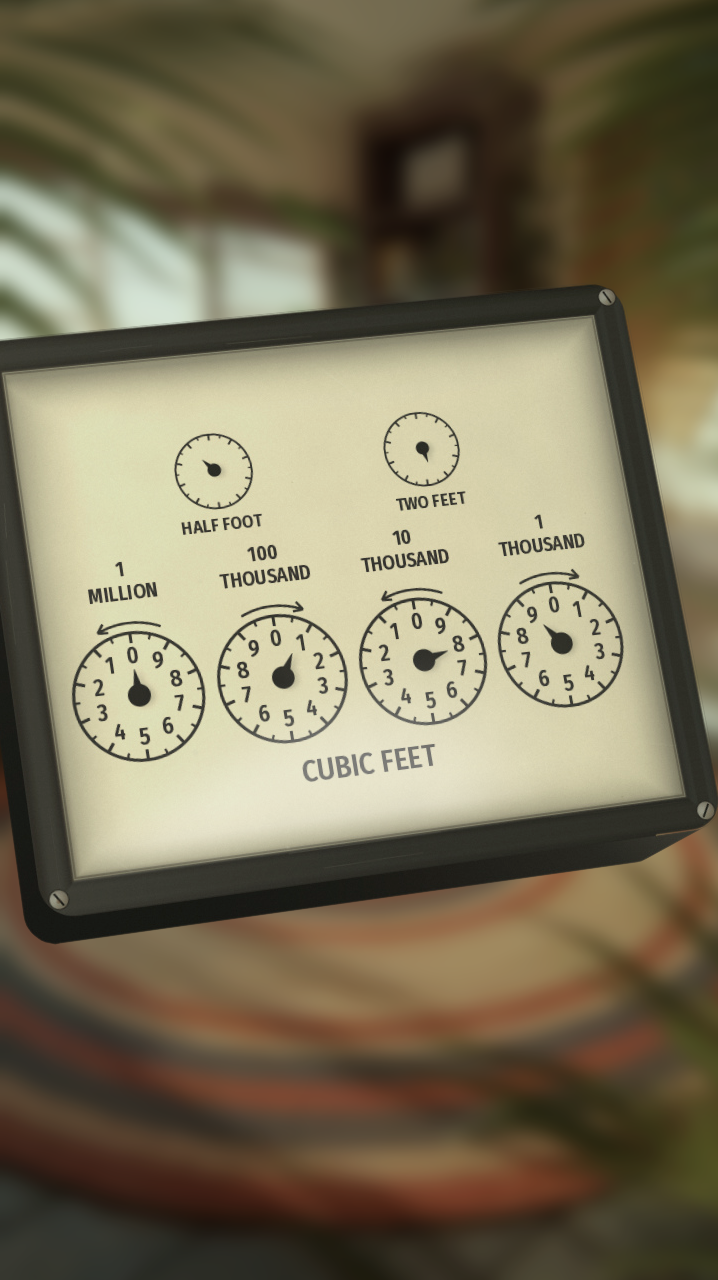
ft³ 7900
